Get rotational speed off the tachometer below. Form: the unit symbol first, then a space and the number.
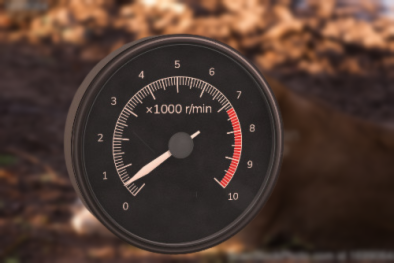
rpm 500
